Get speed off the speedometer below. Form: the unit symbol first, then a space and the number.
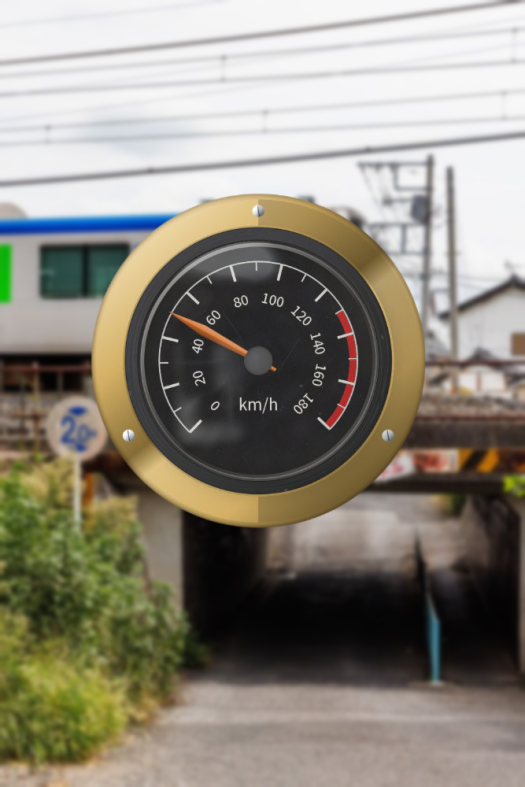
km/h 50
